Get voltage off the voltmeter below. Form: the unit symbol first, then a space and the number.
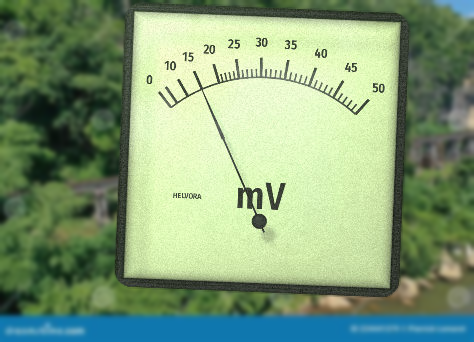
mV 15
